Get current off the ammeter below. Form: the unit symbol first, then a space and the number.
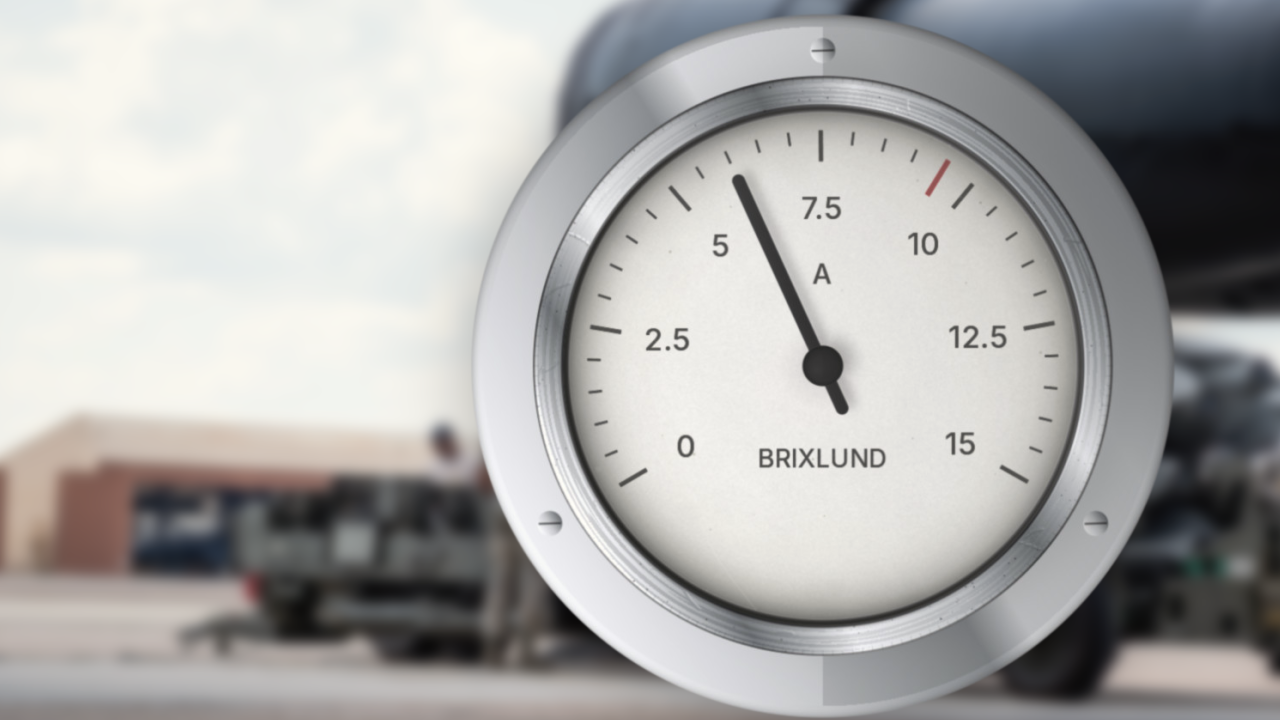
A 6
